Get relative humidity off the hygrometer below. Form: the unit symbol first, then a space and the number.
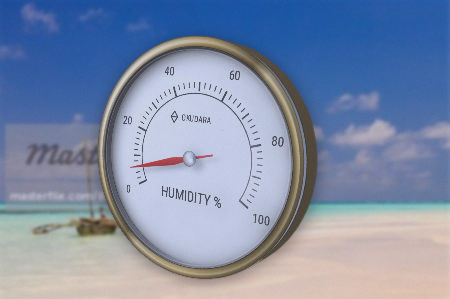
% 6
